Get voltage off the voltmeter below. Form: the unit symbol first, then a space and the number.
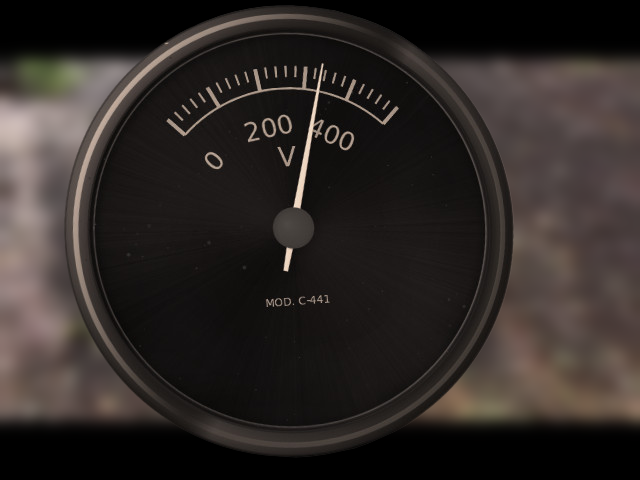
V 330
